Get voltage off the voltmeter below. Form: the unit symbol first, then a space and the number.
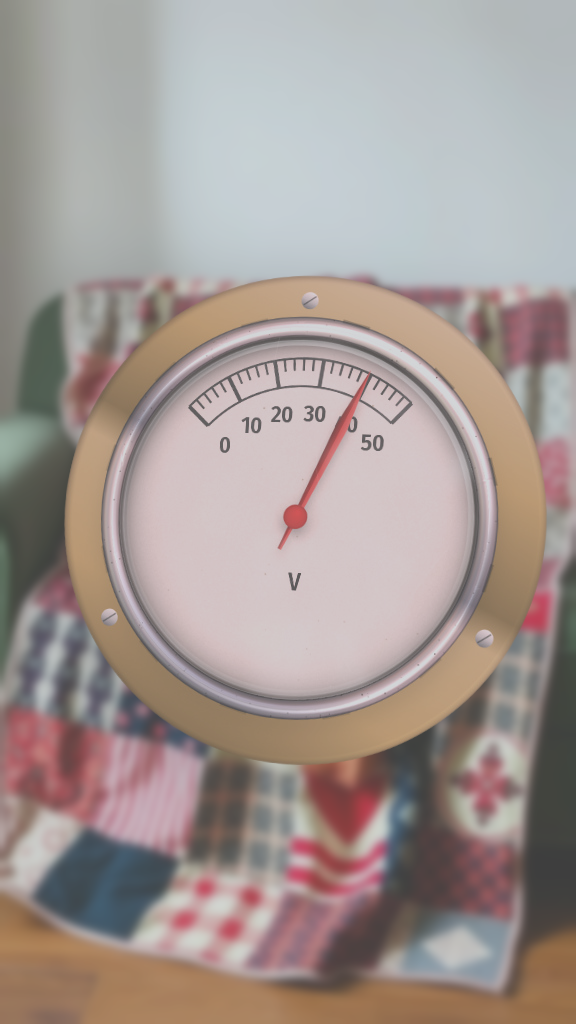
V 40
